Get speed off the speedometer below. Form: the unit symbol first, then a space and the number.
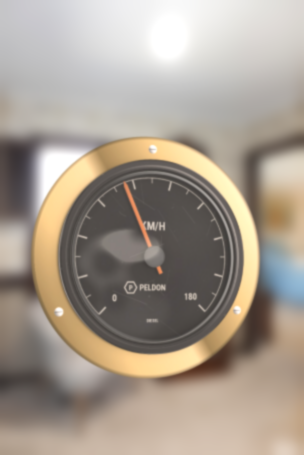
km/h 75
